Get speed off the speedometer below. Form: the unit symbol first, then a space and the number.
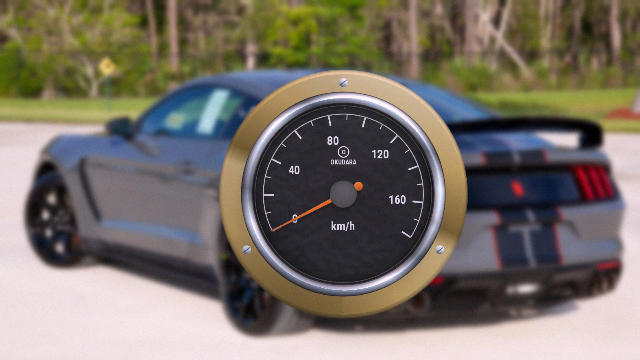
km/h 0
